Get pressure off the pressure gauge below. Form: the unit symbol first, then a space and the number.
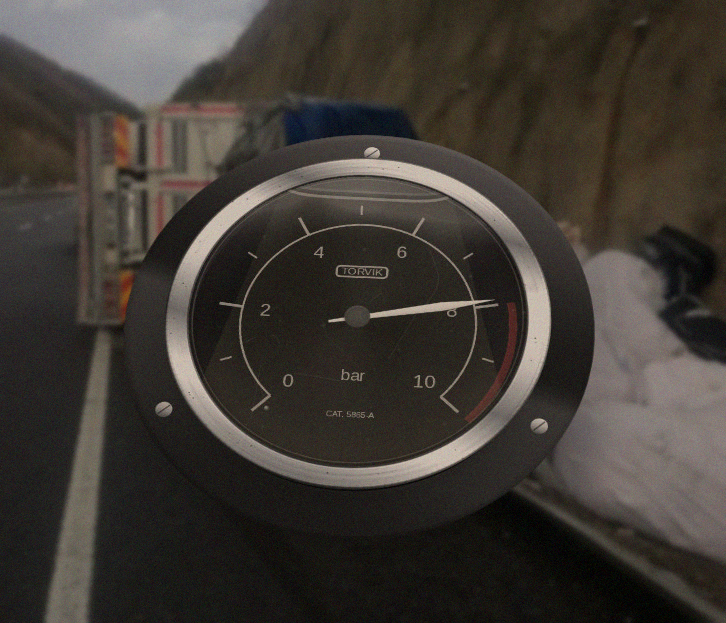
bar 8
